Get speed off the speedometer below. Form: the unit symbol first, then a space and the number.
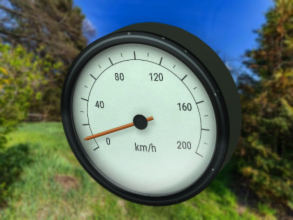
km/h 10
